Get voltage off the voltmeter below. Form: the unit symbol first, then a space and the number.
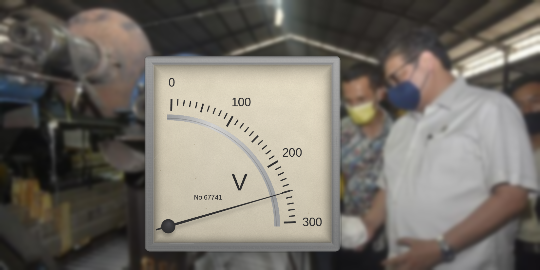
V 250
